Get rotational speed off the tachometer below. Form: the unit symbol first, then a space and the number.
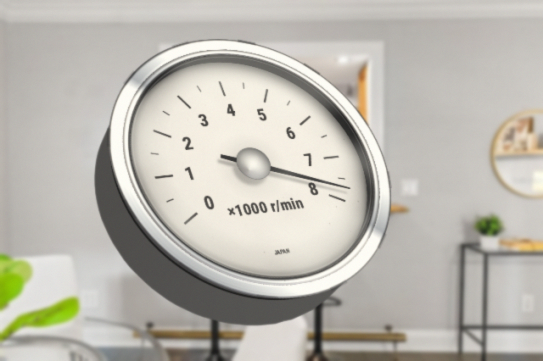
rpm 7750
